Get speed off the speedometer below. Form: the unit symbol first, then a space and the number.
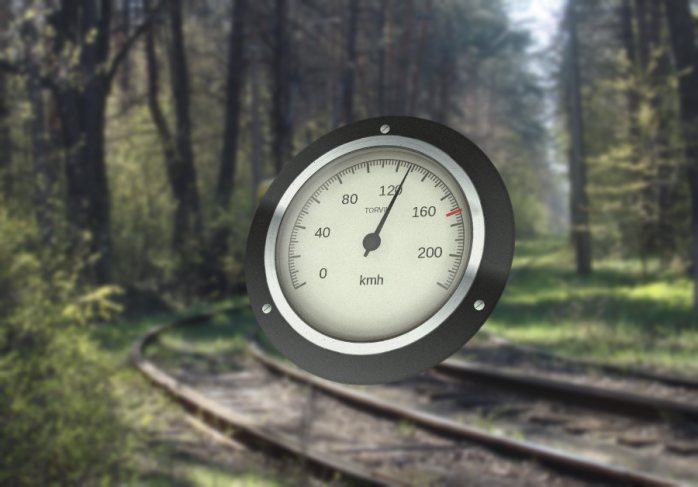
km/h 130
